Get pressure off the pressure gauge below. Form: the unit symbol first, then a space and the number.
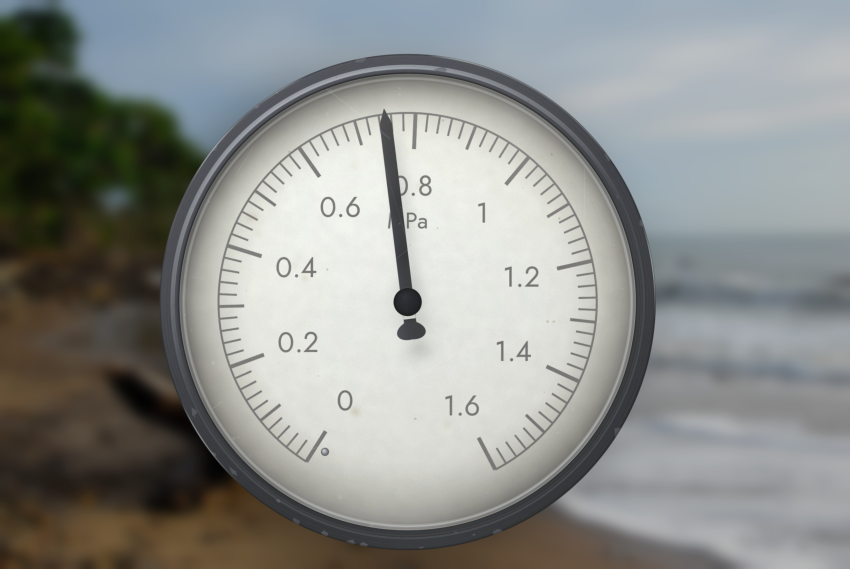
MPa 0.75
